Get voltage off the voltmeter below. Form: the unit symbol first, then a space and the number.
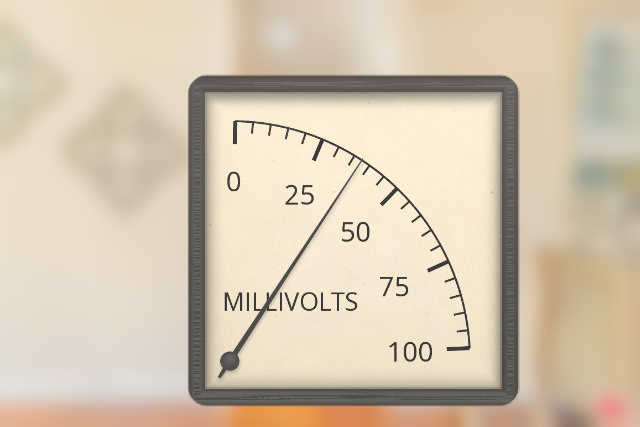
mV 37.5
